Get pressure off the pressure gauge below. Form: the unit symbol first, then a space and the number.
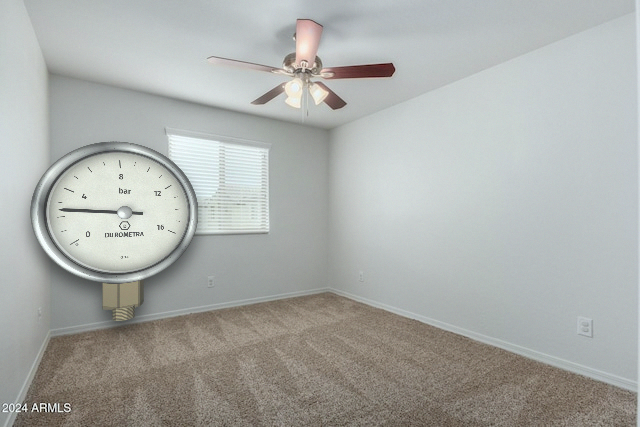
bar 2.5
